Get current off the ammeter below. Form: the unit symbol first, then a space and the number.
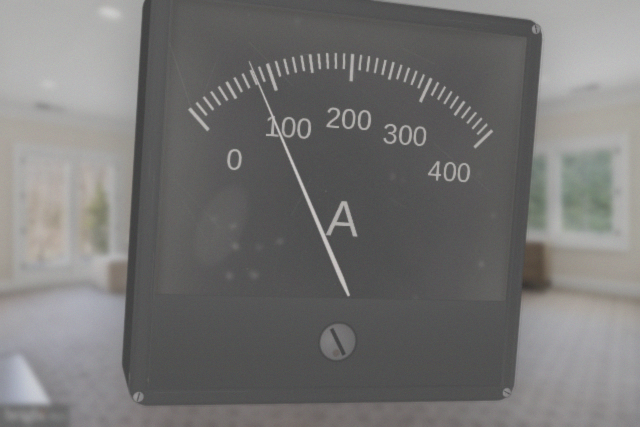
A 80
